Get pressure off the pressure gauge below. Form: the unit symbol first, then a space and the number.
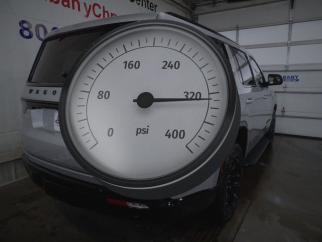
psi 330
